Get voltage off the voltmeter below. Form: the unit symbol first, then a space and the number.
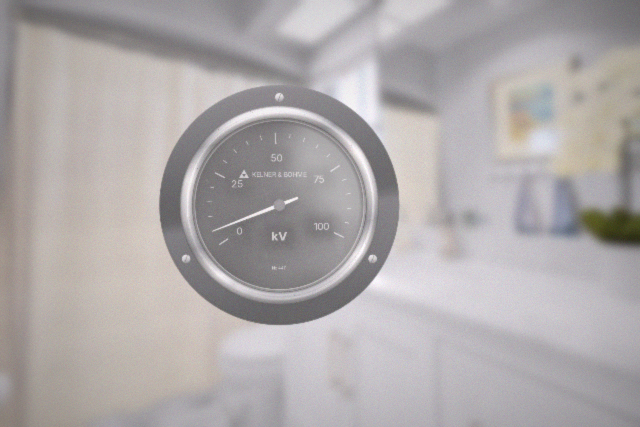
kV 5
